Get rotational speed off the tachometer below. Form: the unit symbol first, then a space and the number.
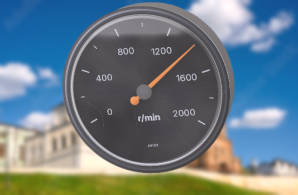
rpm 1400
